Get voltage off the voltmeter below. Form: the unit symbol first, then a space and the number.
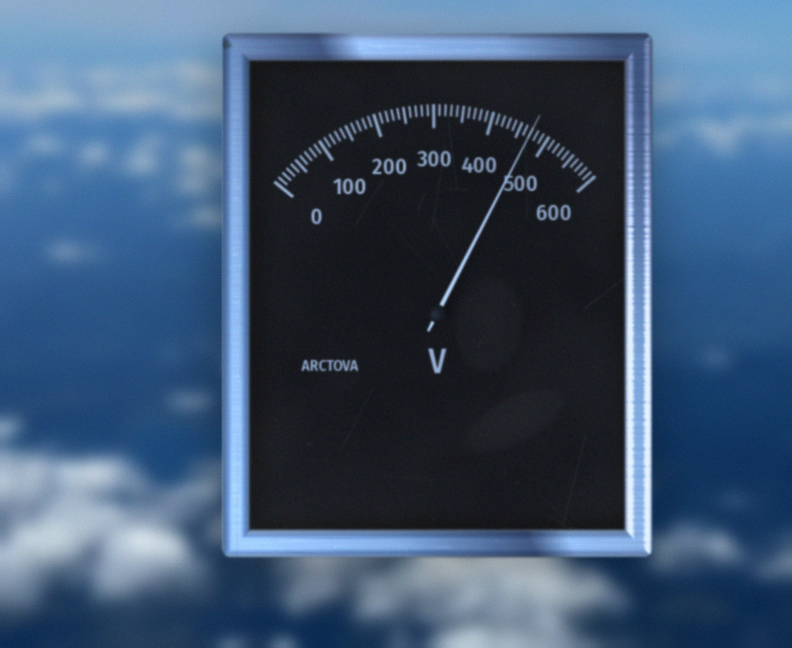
V 470
